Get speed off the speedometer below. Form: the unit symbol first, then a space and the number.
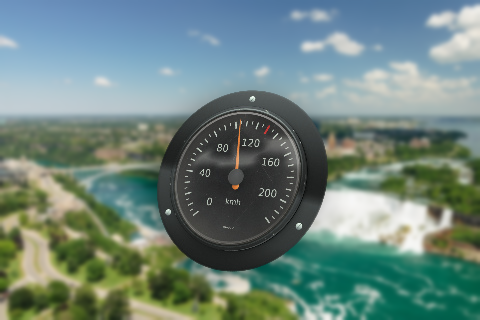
km/h 105
